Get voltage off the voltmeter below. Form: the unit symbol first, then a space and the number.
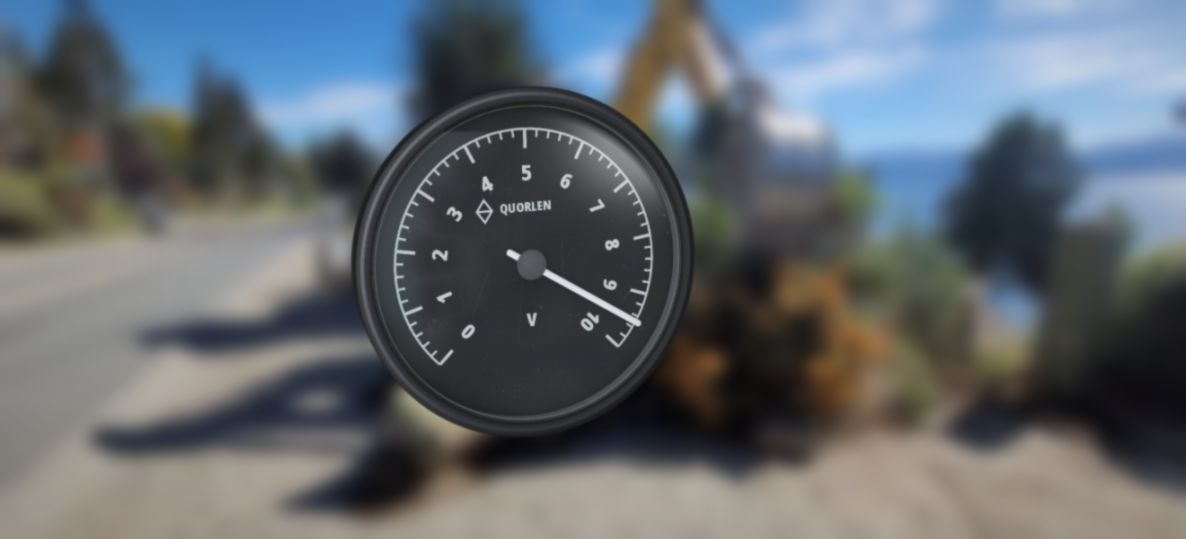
V 9.5
